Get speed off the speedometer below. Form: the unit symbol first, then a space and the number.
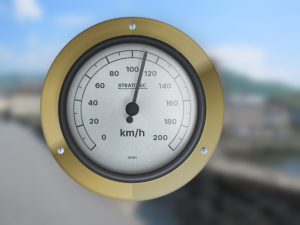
km/h 110
